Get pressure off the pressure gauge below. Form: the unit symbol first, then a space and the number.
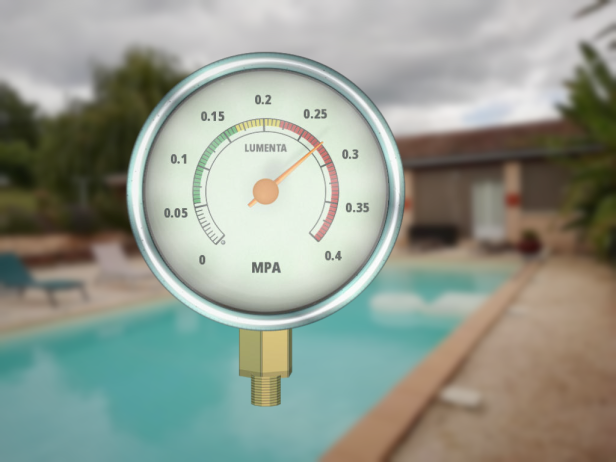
MPa 0.275
